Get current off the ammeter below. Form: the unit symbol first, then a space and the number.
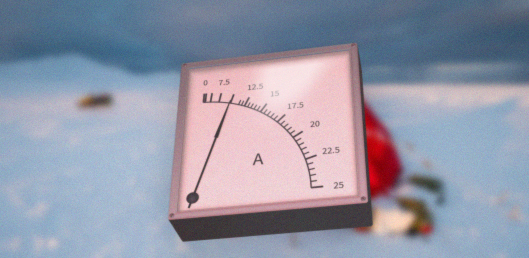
A 10
